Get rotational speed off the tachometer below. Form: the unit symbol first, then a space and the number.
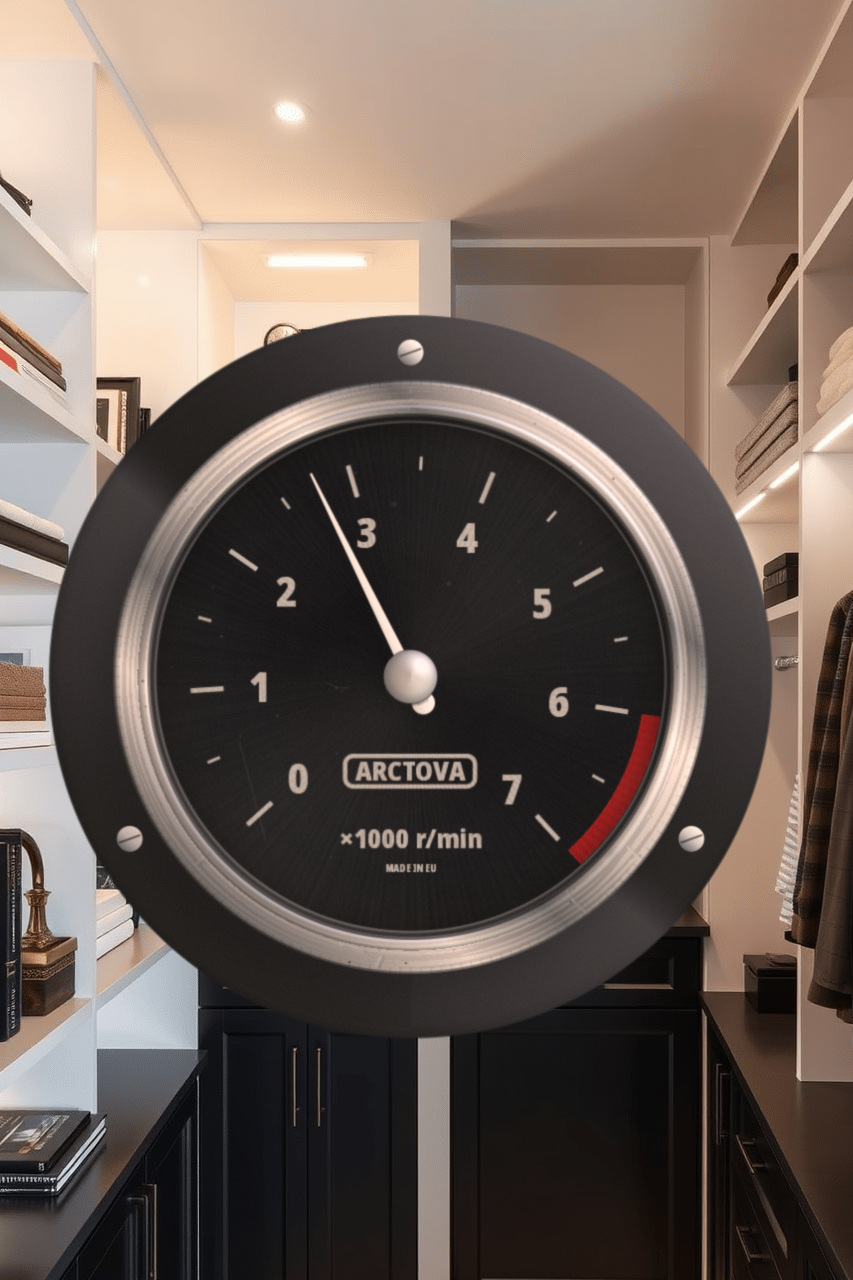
rpm 2750
